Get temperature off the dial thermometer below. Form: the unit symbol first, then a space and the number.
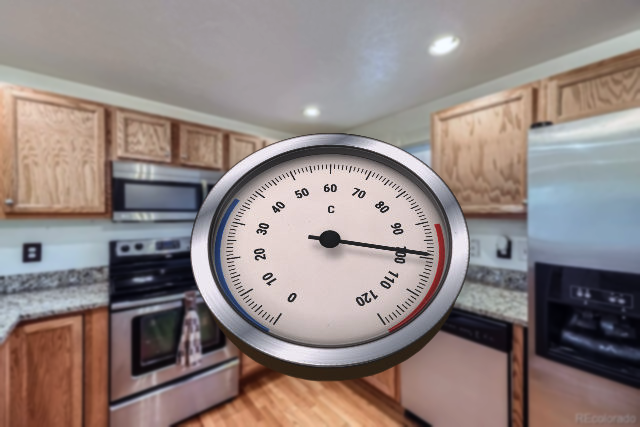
°C 100
